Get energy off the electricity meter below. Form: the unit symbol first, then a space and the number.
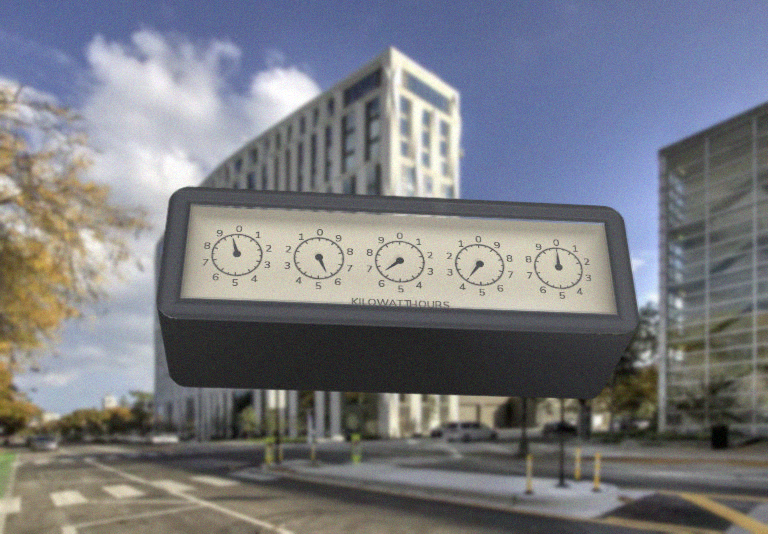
kWh 95640
